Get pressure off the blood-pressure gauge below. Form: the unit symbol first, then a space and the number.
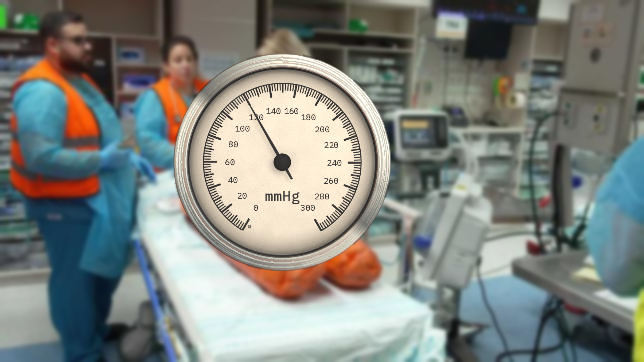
mmHg 120
